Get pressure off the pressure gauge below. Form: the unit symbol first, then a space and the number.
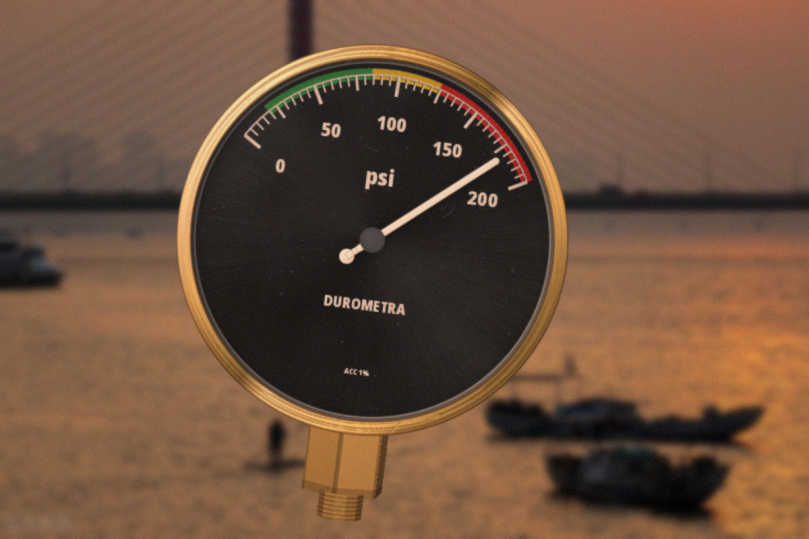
psi 180
